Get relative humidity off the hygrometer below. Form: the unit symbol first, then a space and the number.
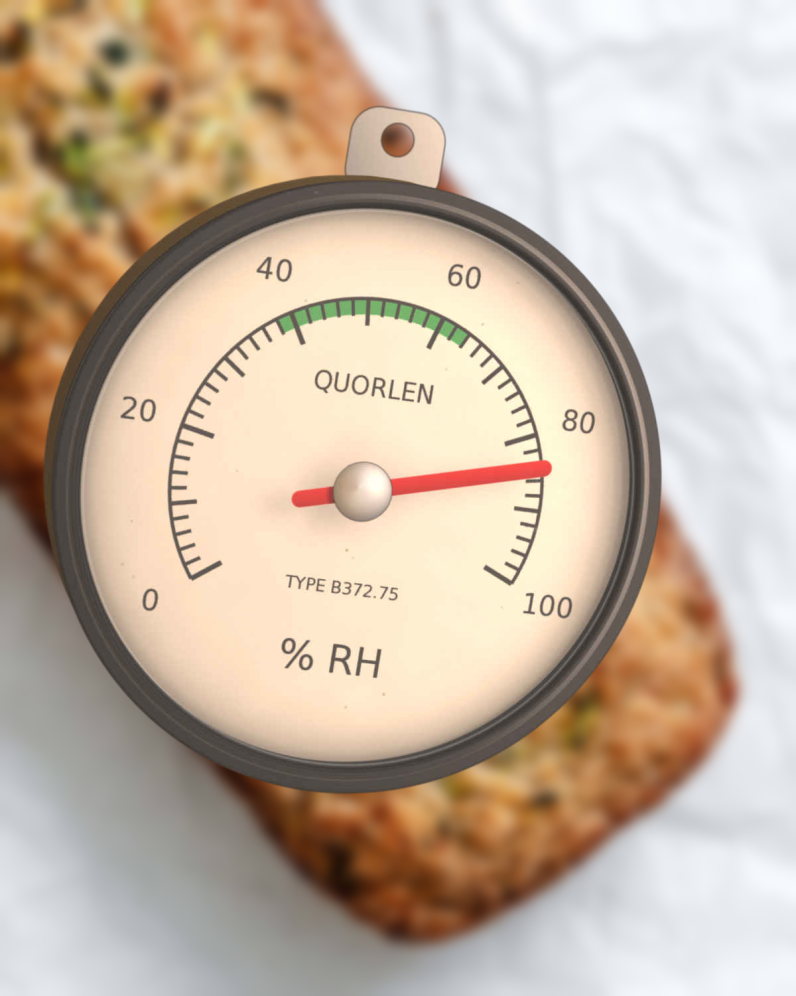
% 84
